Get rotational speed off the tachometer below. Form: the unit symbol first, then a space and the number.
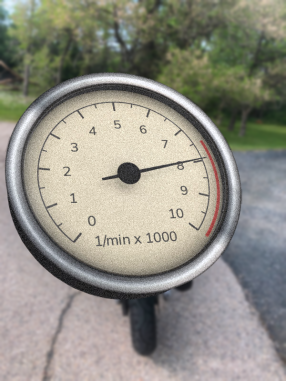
rpm 8000
